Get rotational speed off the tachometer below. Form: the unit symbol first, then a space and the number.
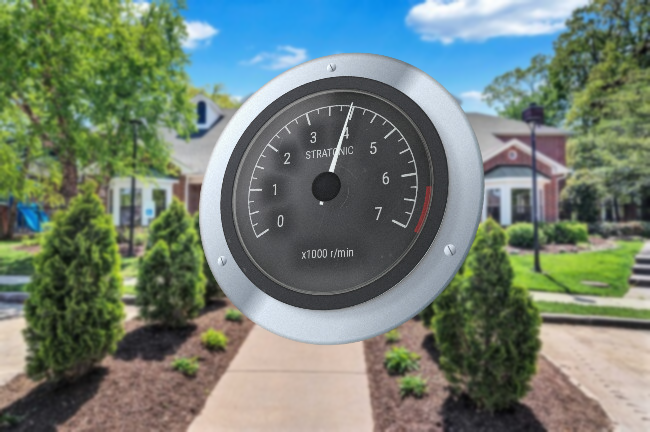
rpm 4000
